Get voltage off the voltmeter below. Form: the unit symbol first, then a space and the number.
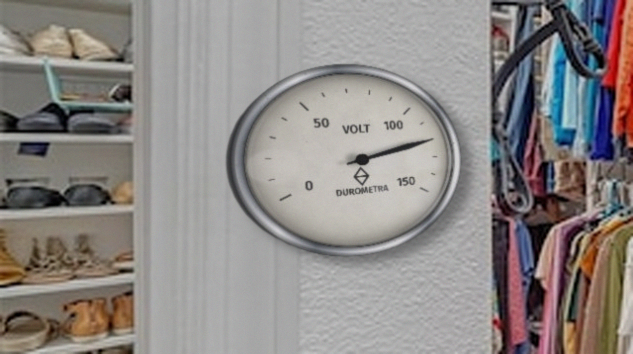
V 120
